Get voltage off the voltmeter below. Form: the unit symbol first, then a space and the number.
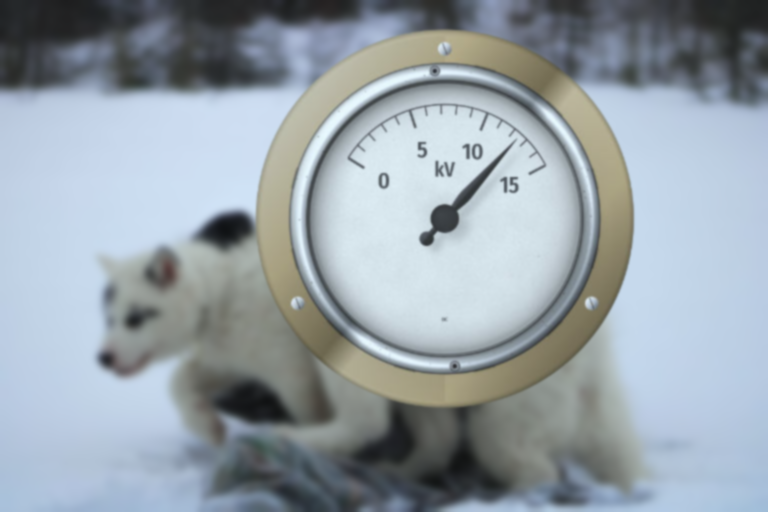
kV 12.5
